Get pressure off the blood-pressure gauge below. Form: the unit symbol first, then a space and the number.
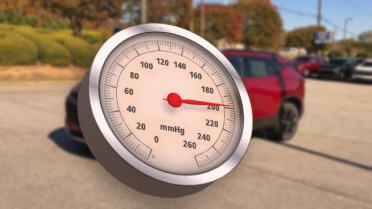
mmHg 200
